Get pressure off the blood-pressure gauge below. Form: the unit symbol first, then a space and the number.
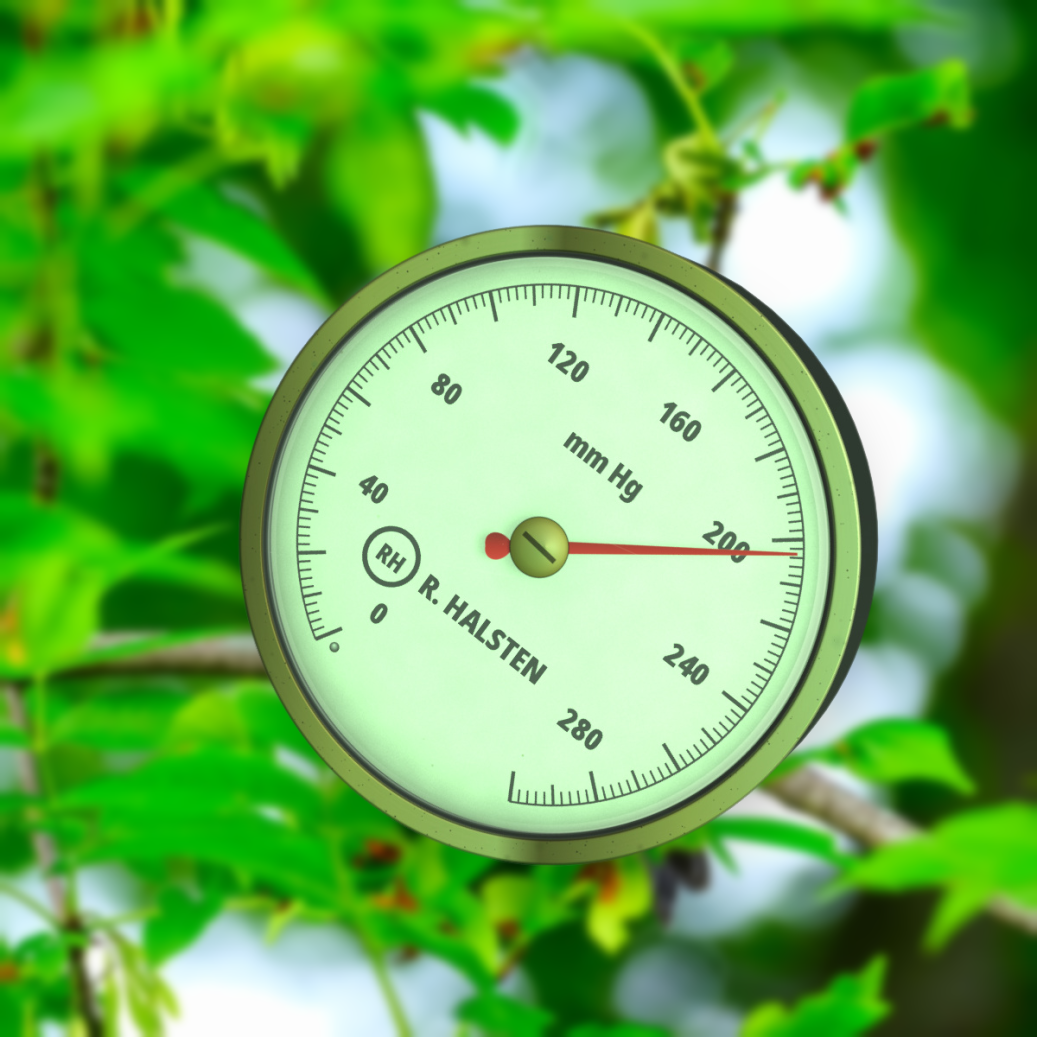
mmHg 203
